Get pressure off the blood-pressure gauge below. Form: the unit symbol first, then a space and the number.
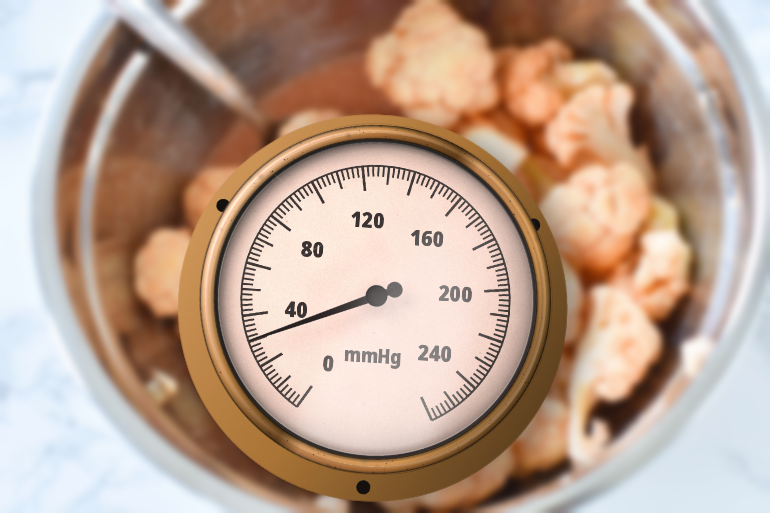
mmHg 30
